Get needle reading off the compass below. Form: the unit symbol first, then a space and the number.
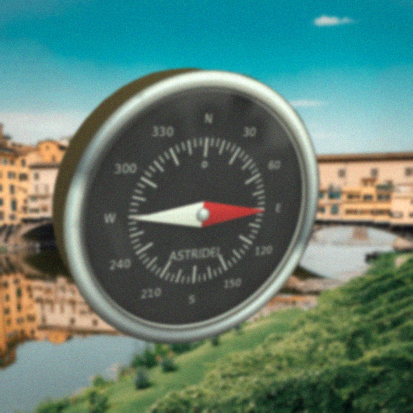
° 90
